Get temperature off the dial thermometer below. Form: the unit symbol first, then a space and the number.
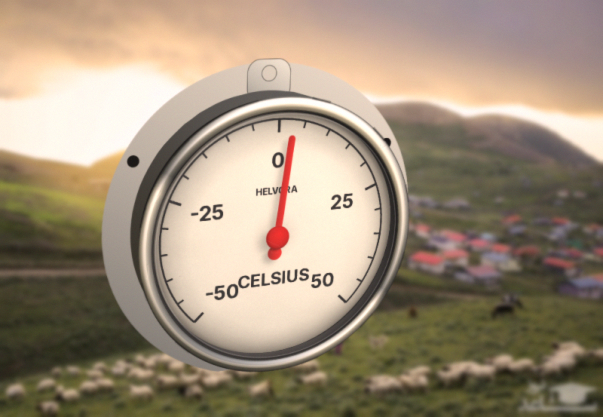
°C 2.5
